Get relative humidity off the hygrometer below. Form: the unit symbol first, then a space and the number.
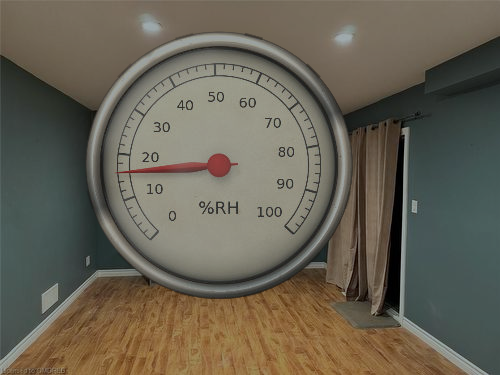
% 16
